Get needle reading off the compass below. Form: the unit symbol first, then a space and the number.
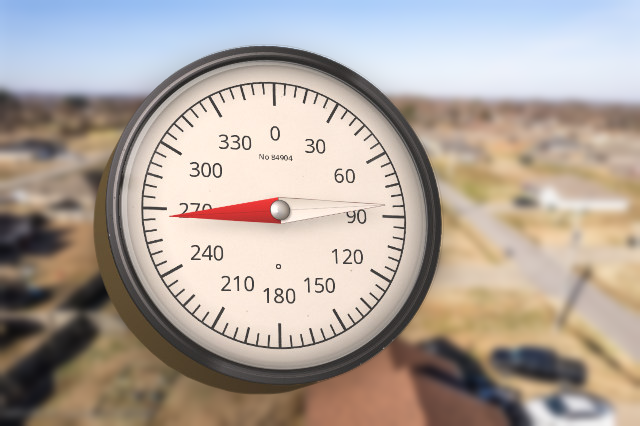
° 265
